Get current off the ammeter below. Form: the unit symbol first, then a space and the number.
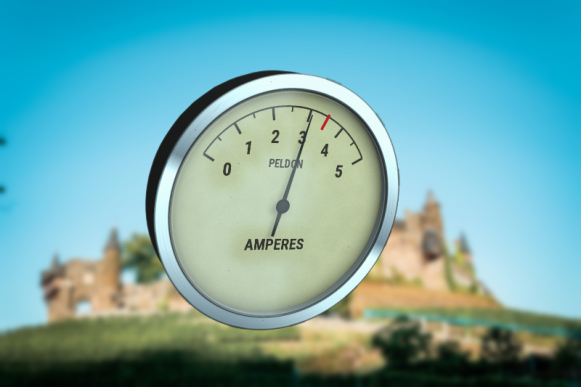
A 3
